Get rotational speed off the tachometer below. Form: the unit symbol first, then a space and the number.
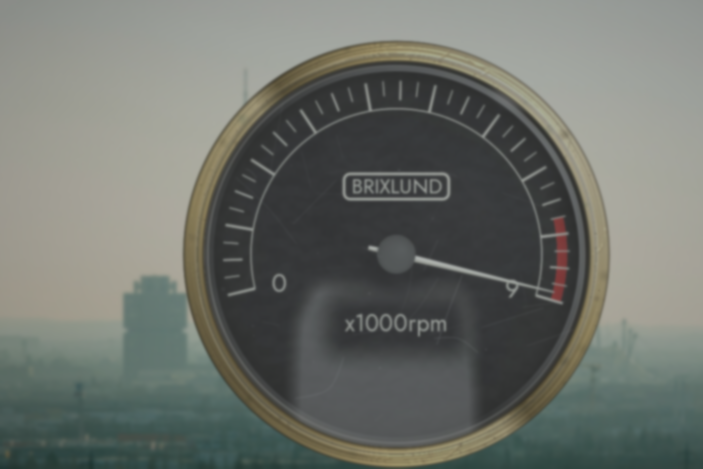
rpm 8875
